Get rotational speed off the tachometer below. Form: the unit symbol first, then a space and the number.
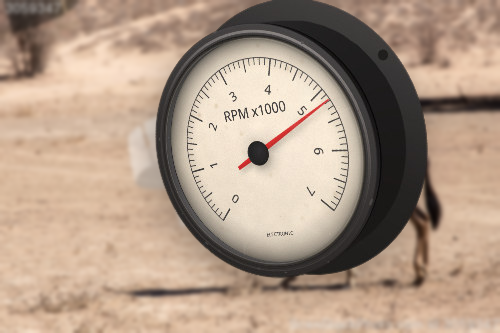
rpm 5200
